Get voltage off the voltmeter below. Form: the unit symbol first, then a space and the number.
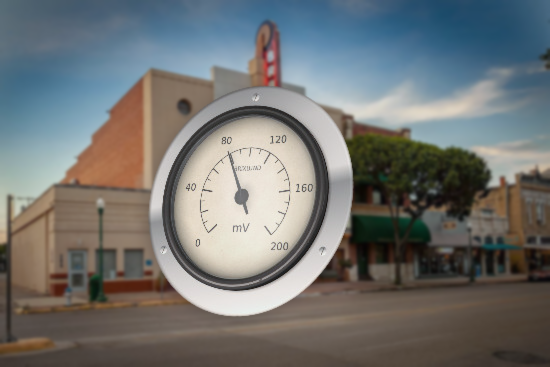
mV 80
